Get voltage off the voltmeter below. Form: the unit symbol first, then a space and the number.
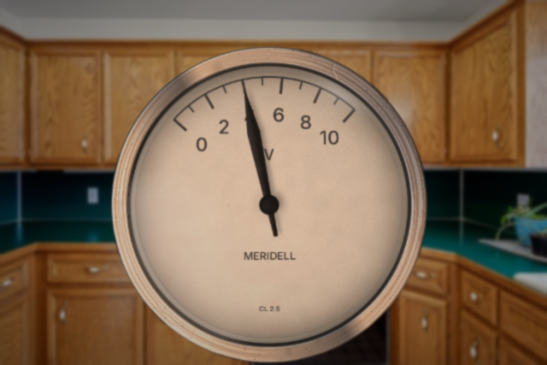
V 4
